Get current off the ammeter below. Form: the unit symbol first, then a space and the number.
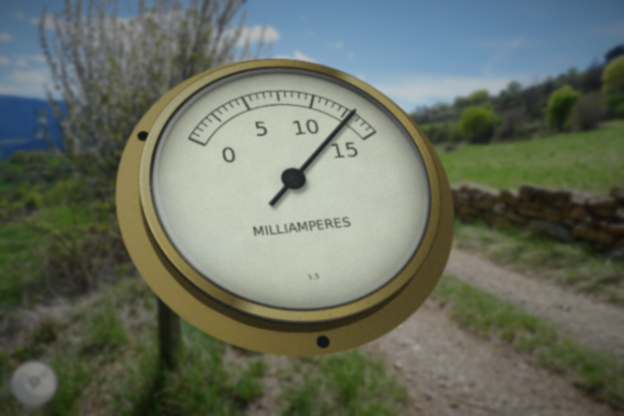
mA 13
